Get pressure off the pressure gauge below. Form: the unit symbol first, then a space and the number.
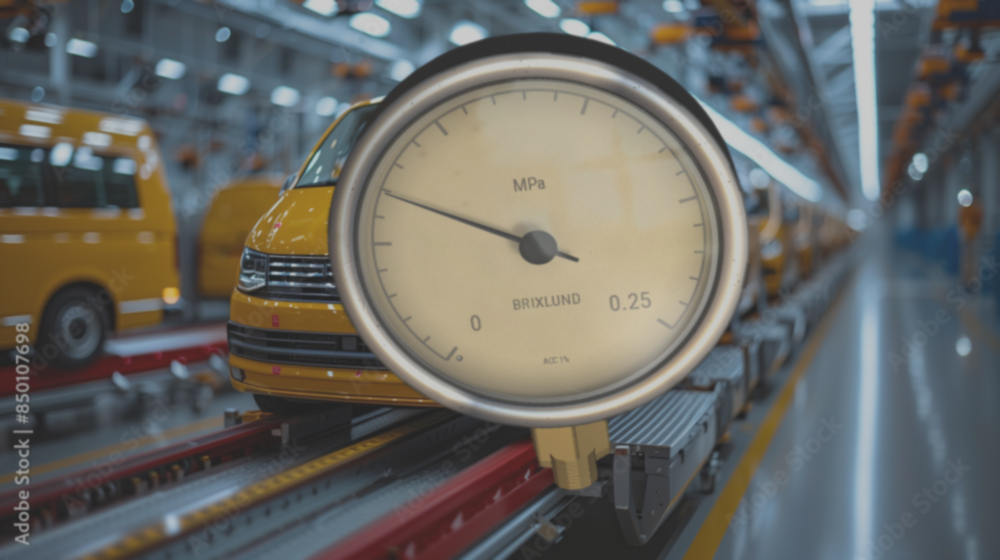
MPa 0.07
